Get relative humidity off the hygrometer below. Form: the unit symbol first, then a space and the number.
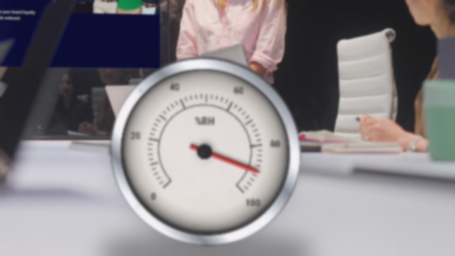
% 90
